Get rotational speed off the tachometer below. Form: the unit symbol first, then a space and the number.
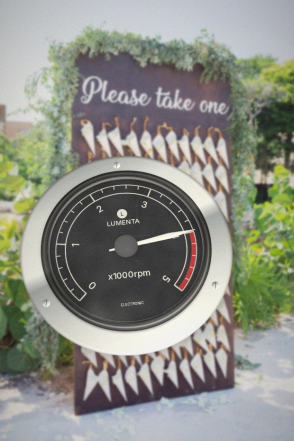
rpm 4000
